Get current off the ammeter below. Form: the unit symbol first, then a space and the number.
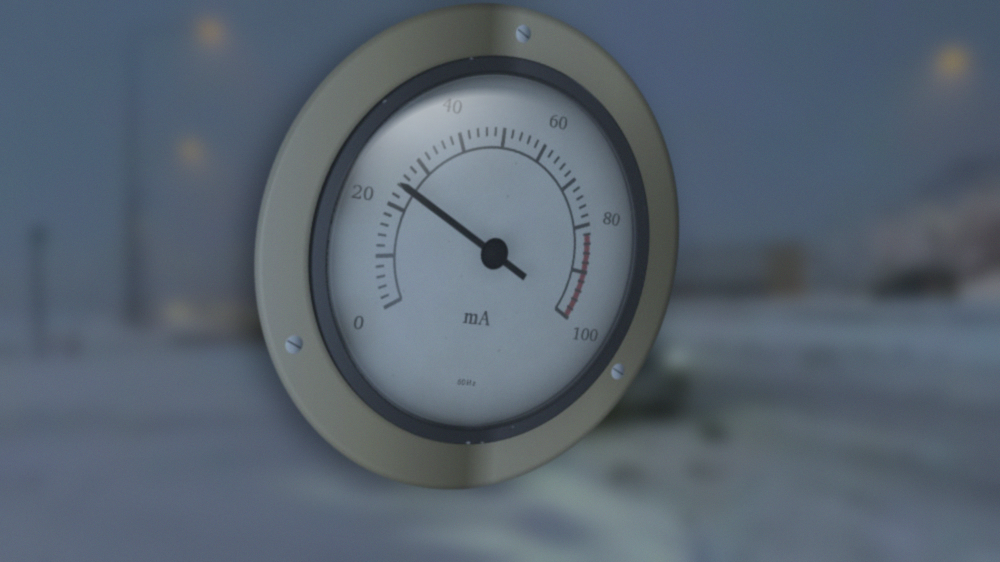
mA 24
